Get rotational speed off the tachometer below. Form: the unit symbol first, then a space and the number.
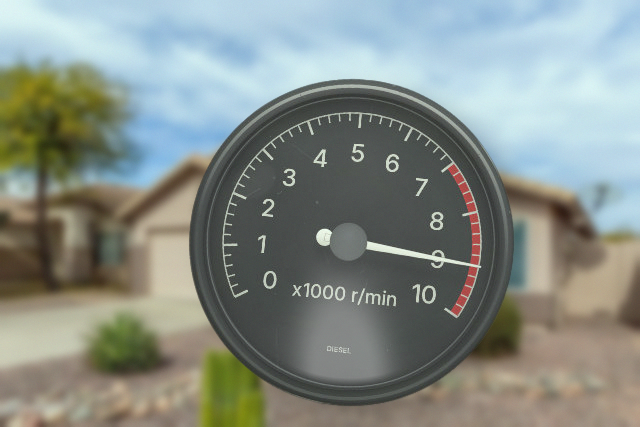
rpm 9000
